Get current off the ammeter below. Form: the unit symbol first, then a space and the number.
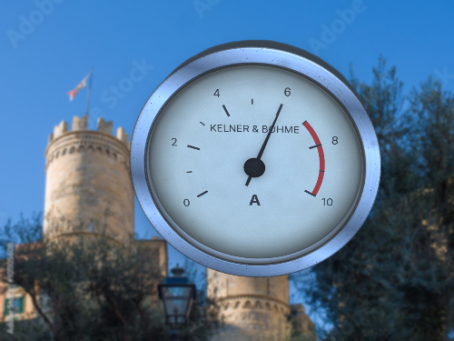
A 6
